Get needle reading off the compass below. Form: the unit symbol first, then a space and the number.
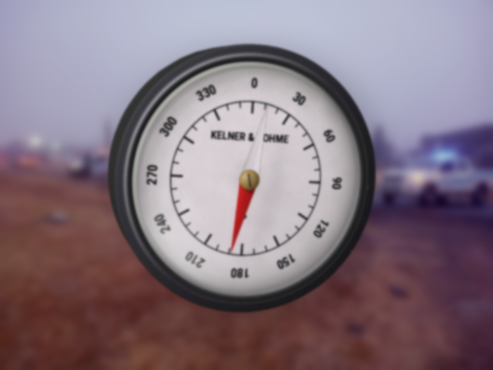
° 190
